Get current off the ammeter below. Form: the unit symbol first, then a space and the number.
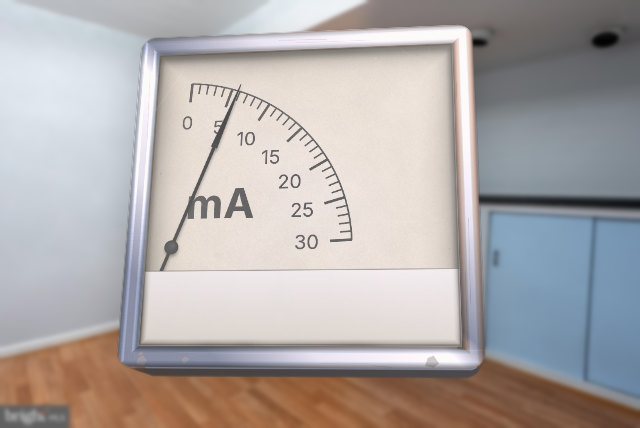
mA 6
